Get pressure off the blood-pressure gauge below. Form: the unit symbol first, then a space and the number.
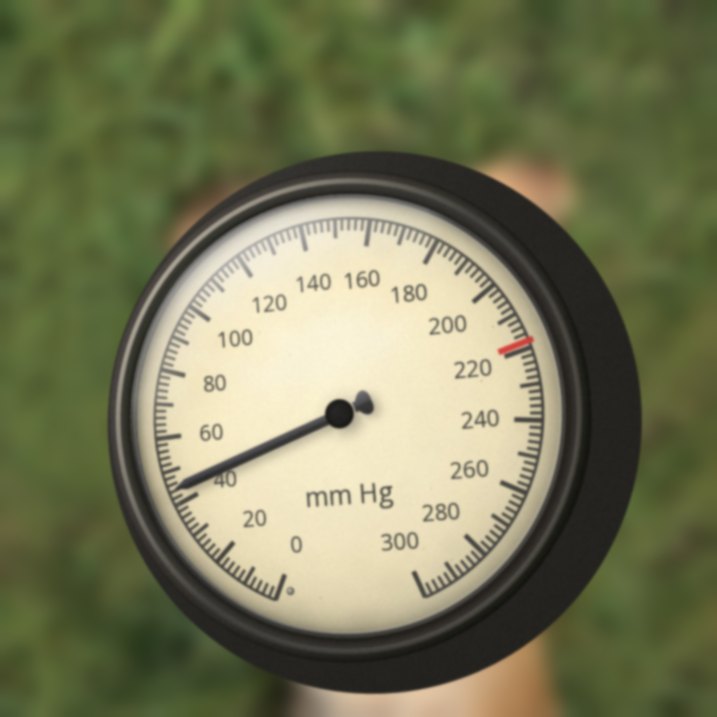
mmHg 44
